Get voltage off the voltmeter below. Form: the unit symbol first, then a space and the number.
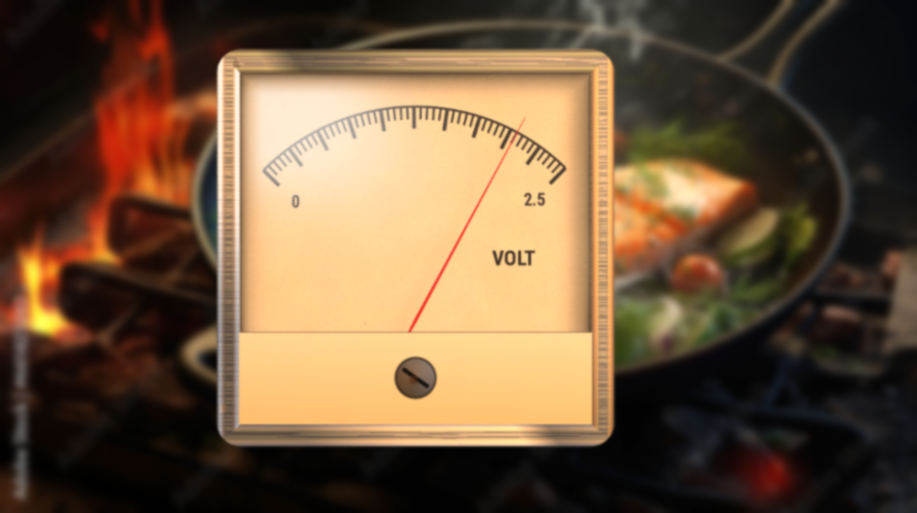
V 2.05
